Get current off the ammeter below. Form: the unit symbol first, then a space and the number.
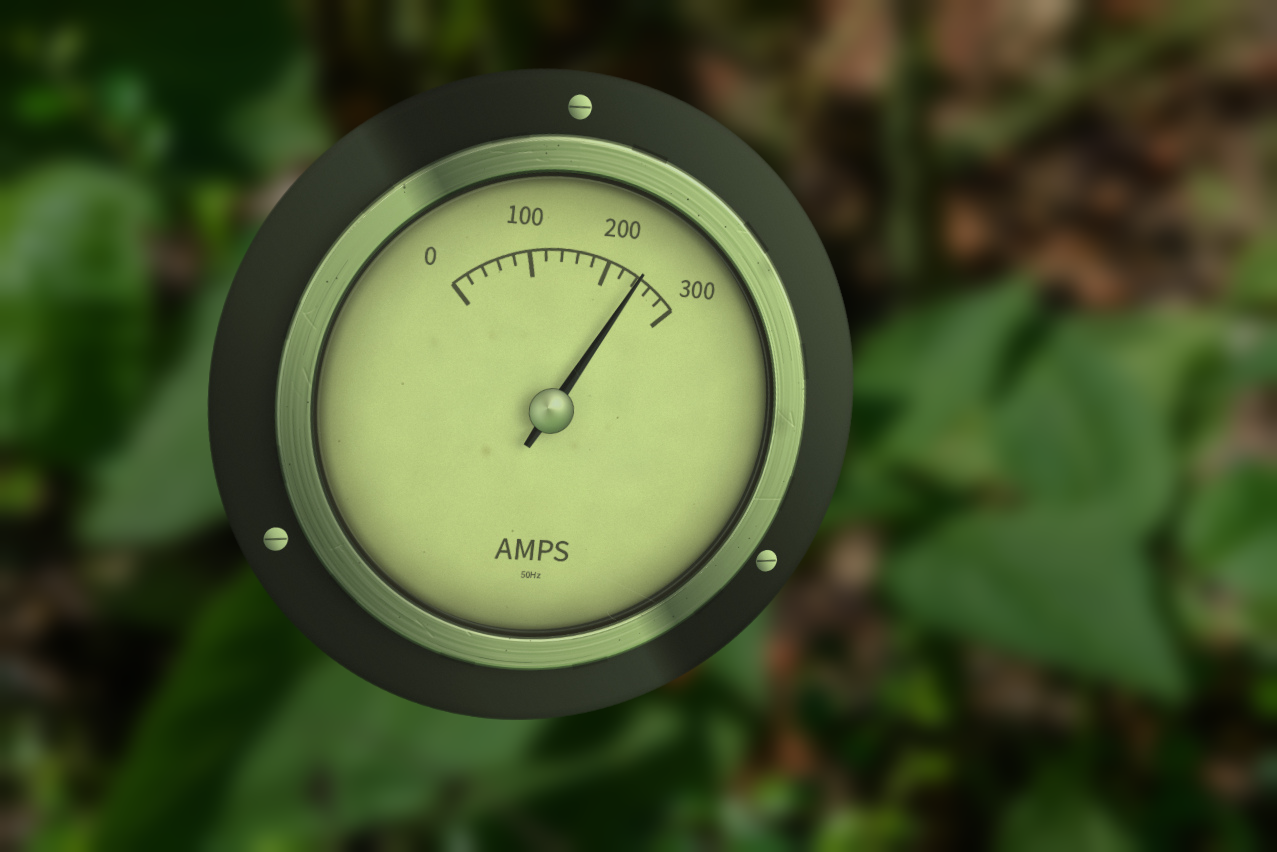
A 240
